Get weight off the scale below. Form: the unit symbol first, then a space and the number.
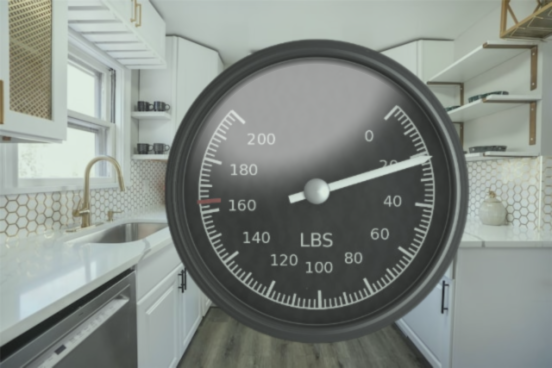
lb 22
